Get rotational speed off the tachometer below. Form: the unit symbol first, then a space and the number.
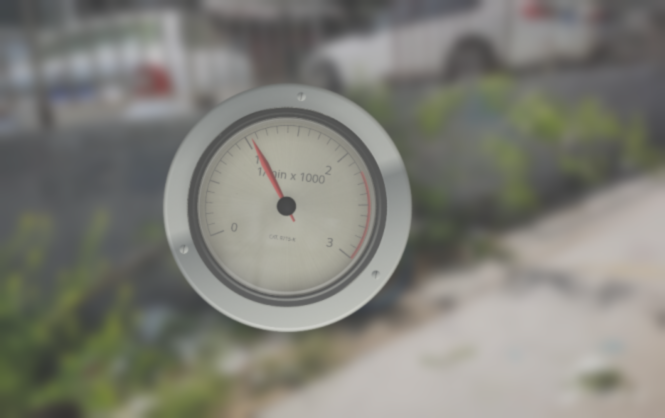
rpm 1050
